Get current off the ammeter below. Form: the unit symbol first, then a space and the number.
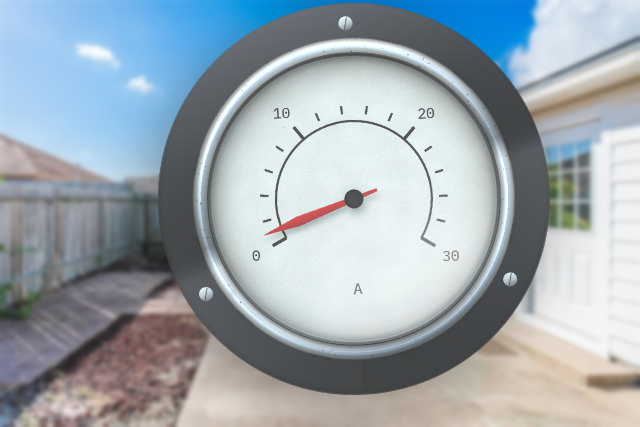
A 1
